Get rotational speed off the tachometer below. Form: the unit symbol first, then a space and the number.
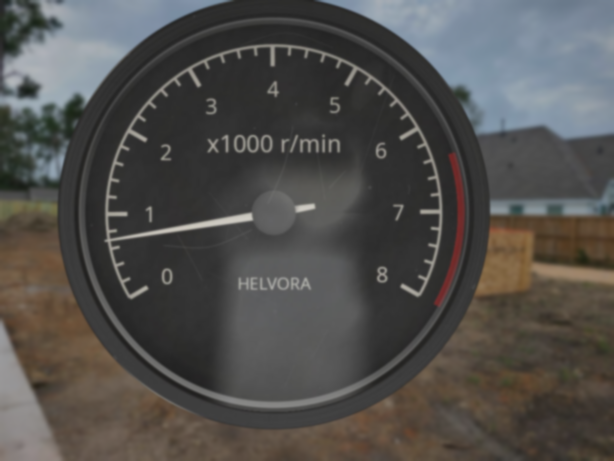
rpm 700
